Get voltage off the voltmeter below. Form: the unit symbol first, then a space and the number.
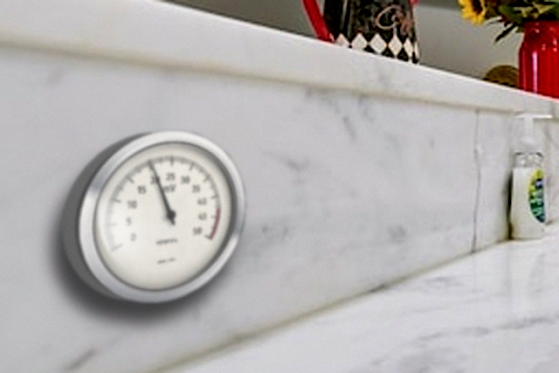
mV 20
